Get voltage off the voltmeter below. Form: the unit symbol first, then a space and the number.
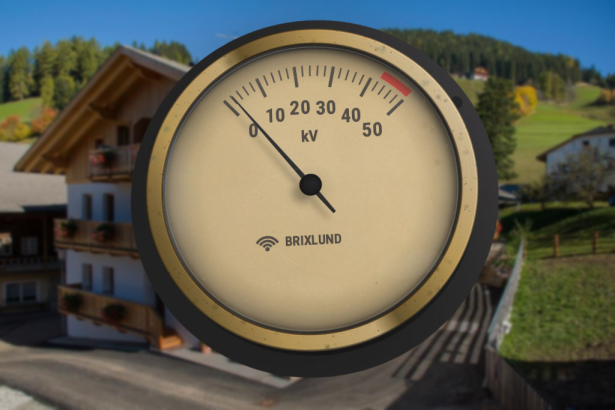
kV 2
